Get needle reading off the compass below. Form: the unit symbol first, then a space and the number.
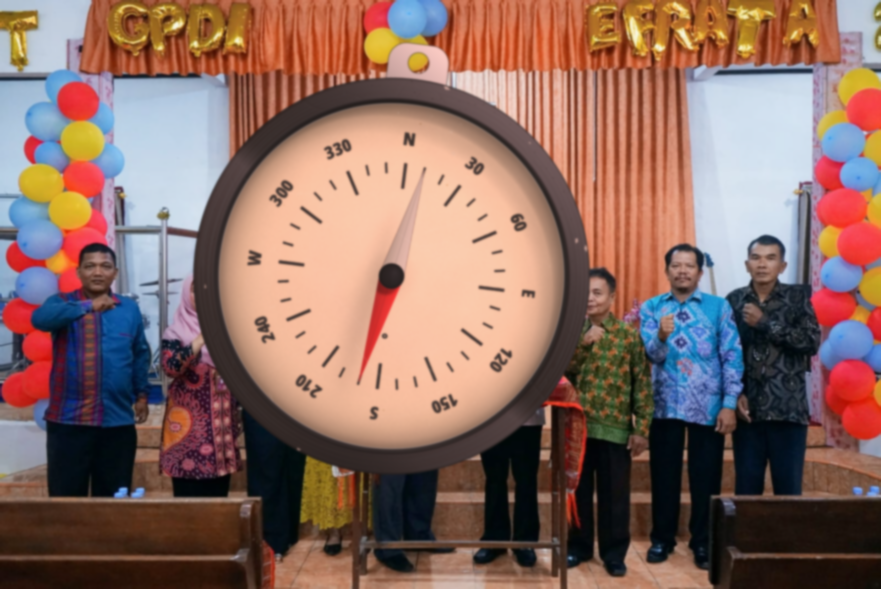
° 190
